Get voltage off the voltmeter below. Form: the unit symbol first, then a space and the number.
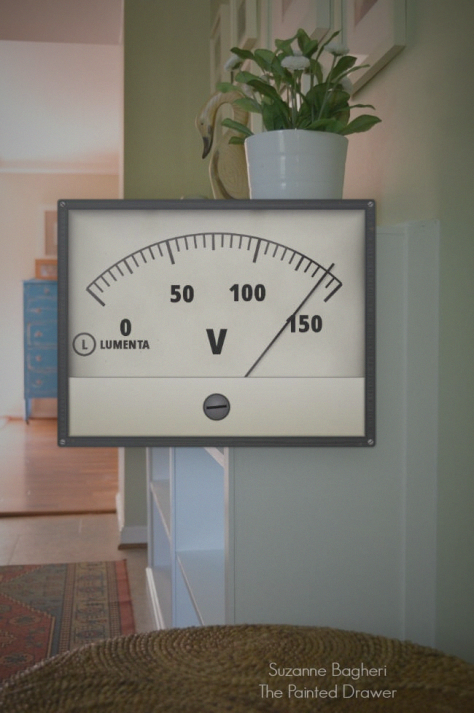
V 140
